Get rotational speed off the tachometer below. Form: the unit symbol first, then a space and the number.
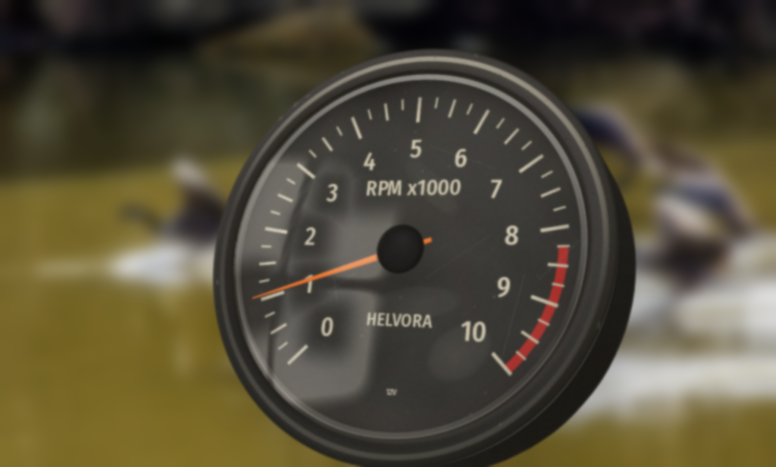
rpm 1000
